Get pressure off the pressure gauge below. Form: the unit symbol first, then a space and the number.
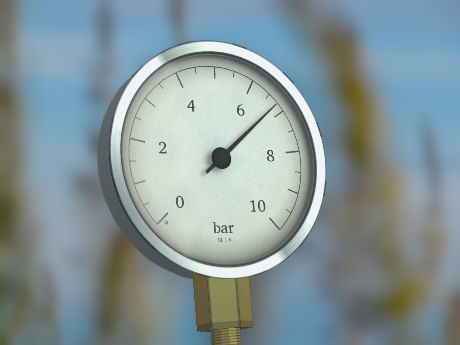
bar 6.75
